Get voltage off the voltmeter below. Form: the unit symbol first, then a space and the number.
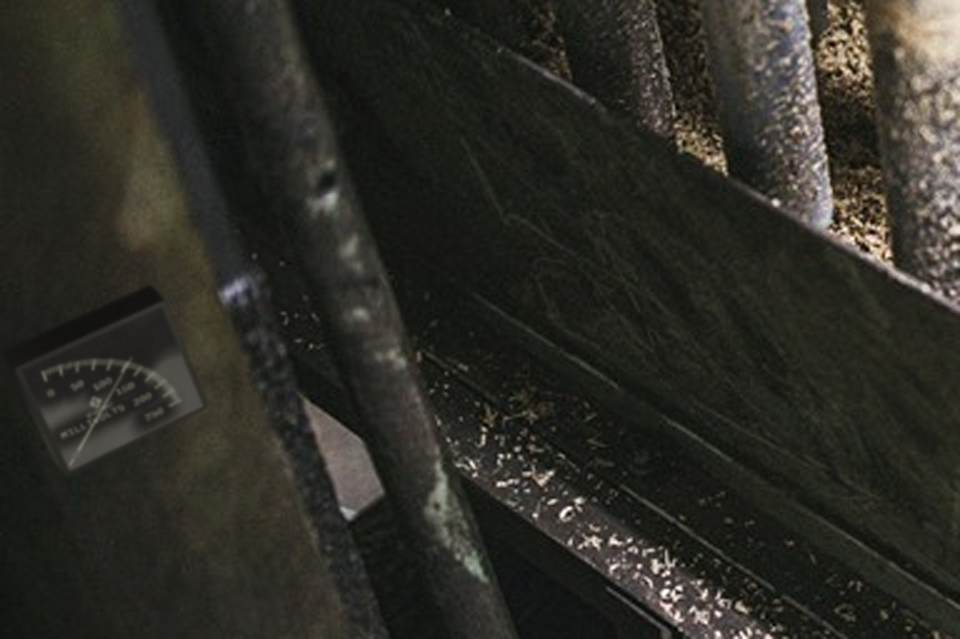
mV 125
